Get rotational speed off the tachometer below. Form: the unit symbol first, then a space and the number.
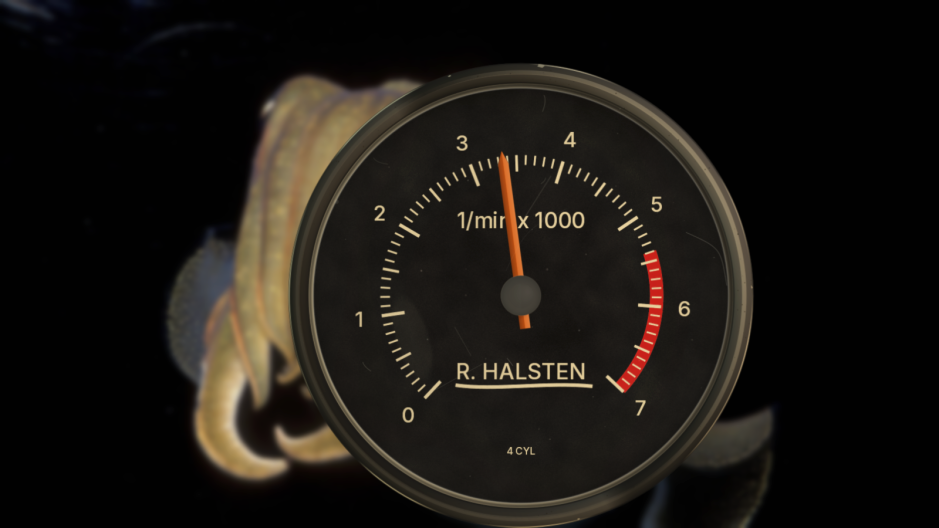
rpm 3350
